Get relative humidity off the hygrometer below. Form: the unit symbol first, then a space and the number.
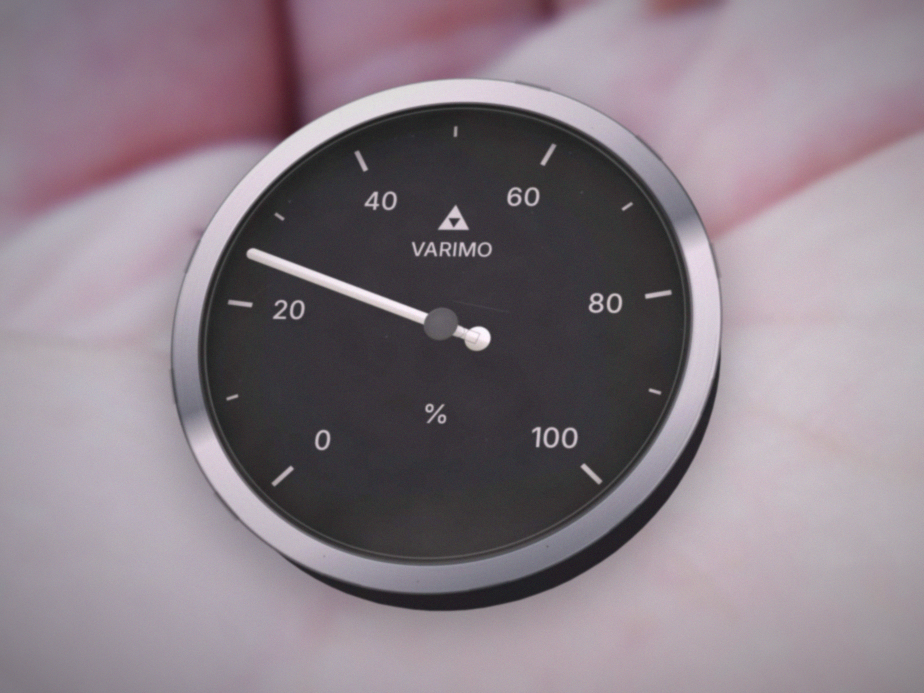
% 25
